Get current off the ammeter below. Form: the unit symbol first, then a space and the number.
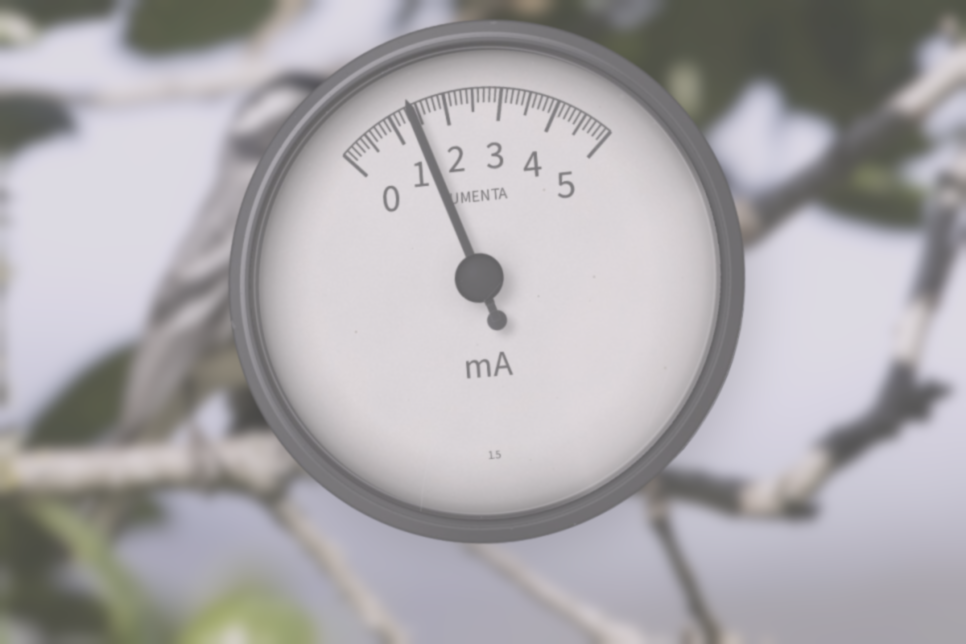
mA 1.4
